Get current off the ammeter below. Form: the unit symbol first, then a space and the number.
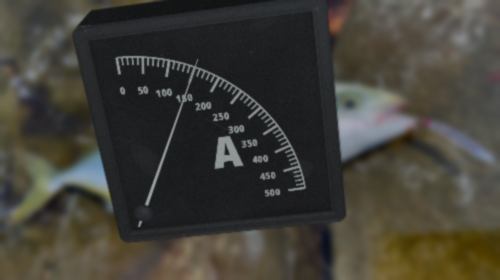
A 150
